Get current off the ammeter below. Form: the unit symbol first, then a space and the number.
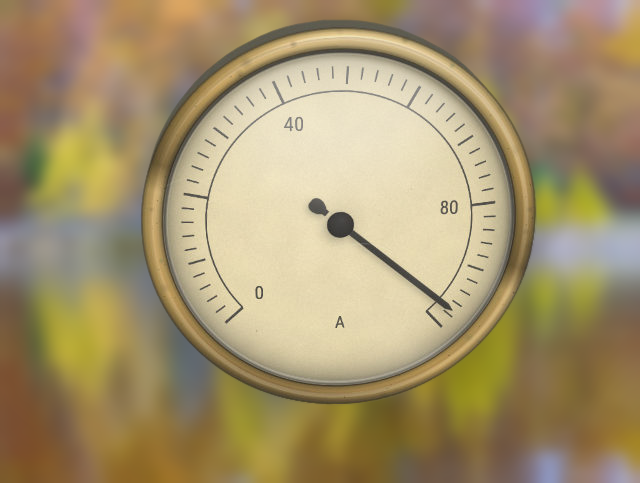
A 97
